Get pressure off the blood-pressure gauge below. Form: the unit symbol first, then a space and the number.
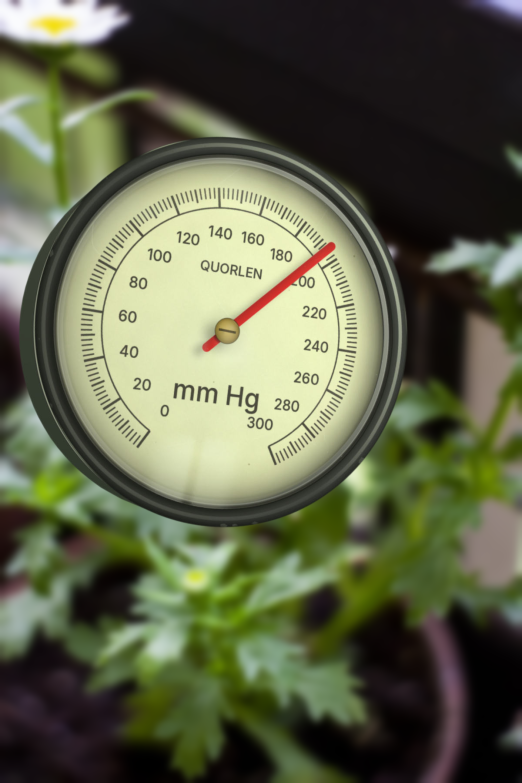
mmHg 194
